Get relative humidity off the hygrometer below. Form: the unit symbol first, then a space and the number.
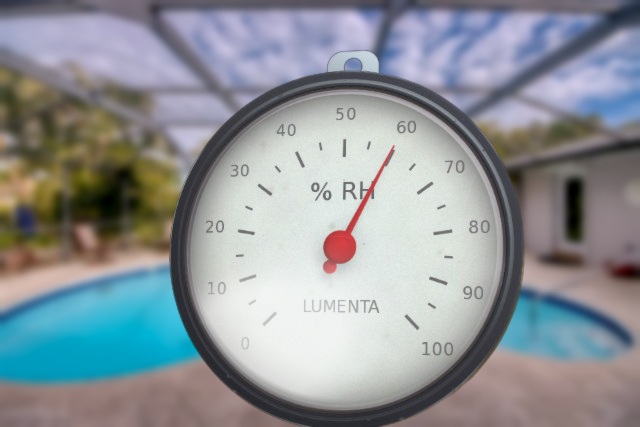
% 60
